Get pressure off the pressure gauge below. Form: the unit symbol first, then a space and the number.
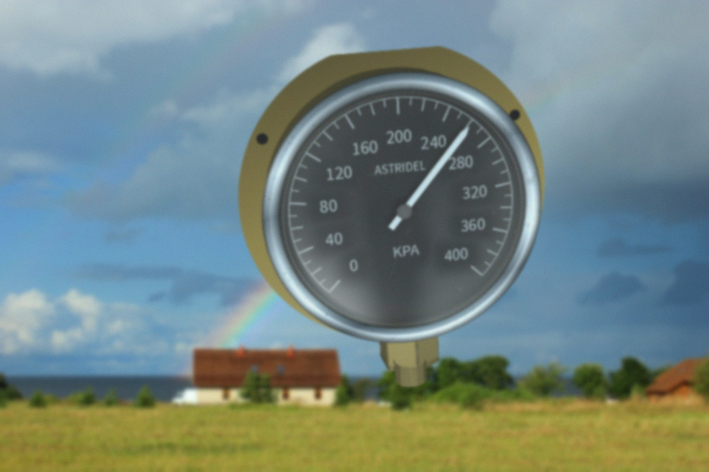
kPa 260
